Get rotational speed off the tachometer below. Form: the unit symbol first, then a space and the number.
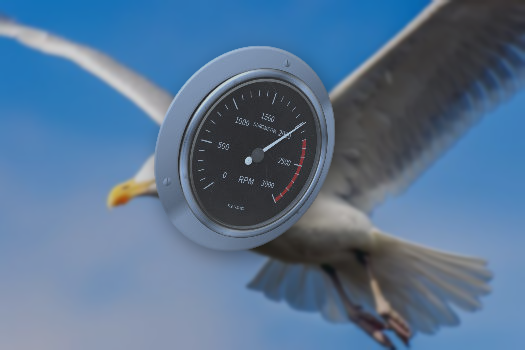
rpm 2000
